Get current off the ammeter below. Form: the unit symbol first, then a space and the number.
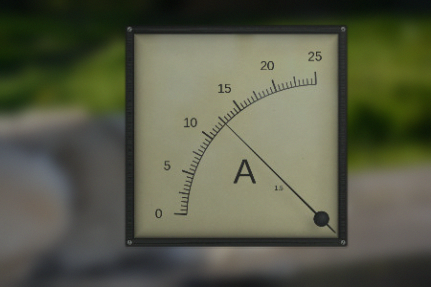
A 12.5
